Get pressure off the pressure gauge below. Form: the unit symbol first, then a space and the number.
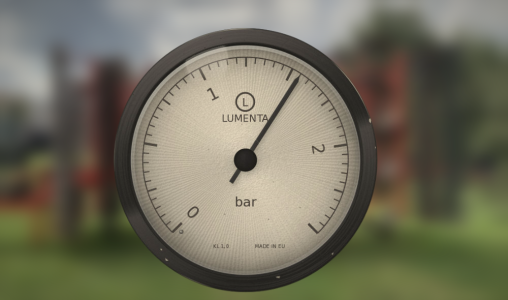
bar 1.55
